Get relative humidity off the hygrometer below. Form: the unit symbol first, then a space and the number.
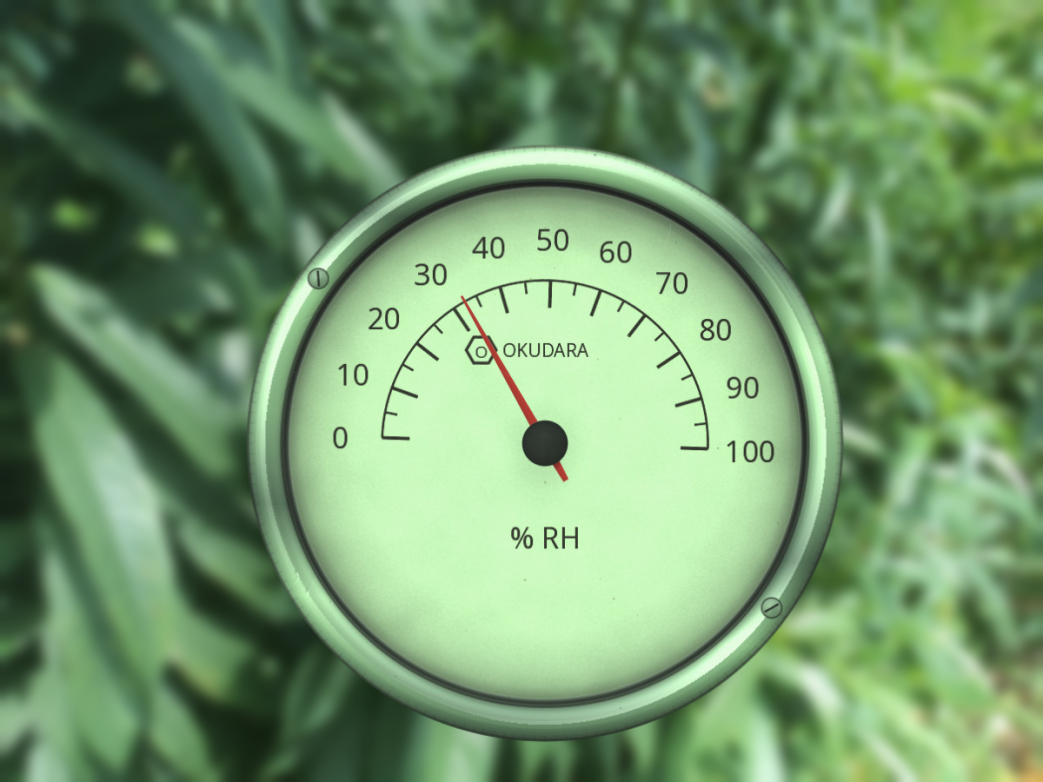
% 32.5
